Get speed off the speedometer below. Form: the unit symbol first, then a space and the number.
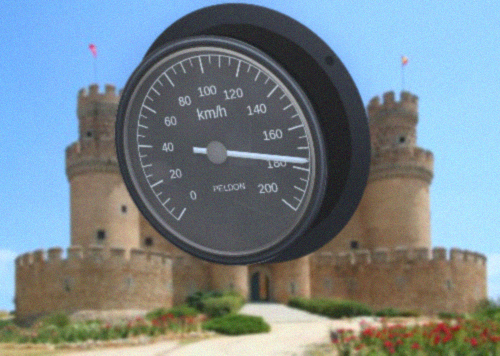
km/h 175
